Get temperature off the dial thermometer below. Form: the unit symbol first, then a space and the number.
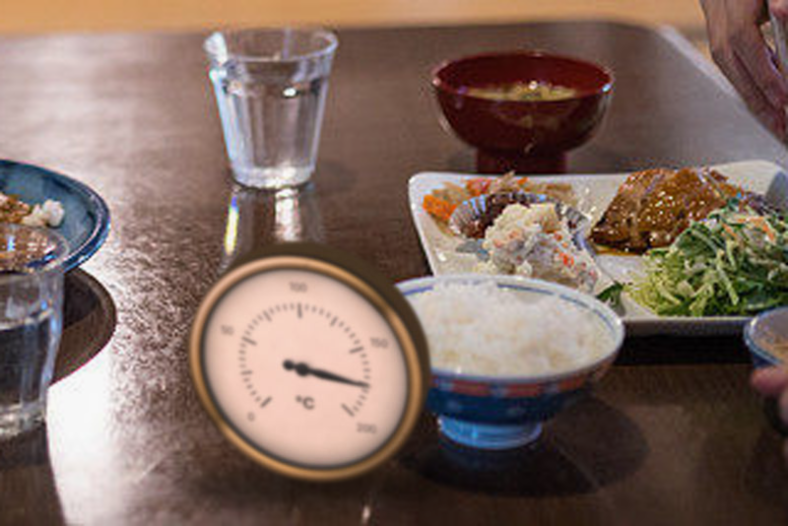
°C 175
